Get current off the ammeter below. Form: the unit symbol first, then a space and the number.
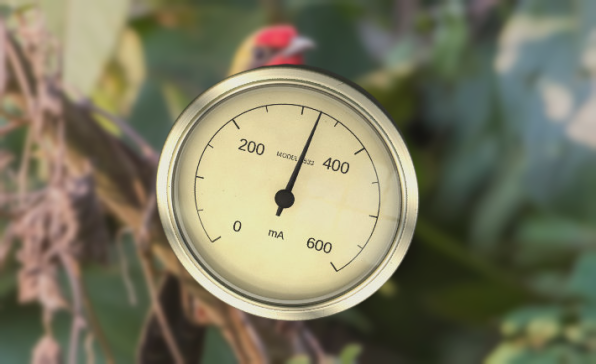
mA 325
